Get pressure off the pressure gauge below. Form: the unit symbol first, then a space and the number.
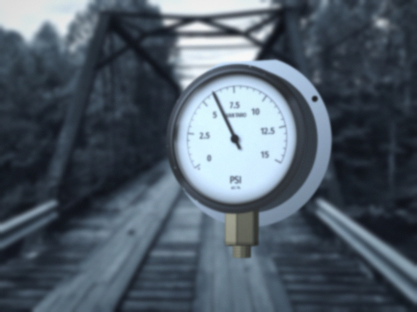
psi 6
